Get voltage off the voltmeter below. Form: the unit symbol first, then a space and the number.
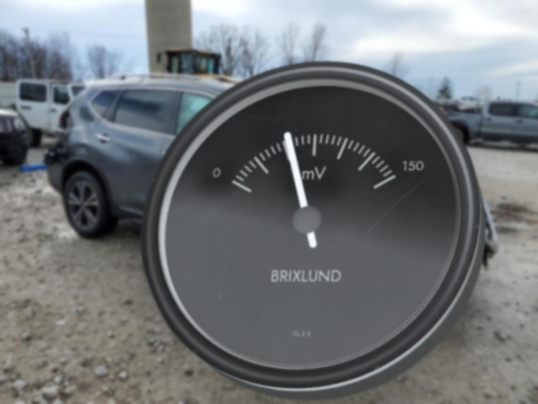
mV 55
